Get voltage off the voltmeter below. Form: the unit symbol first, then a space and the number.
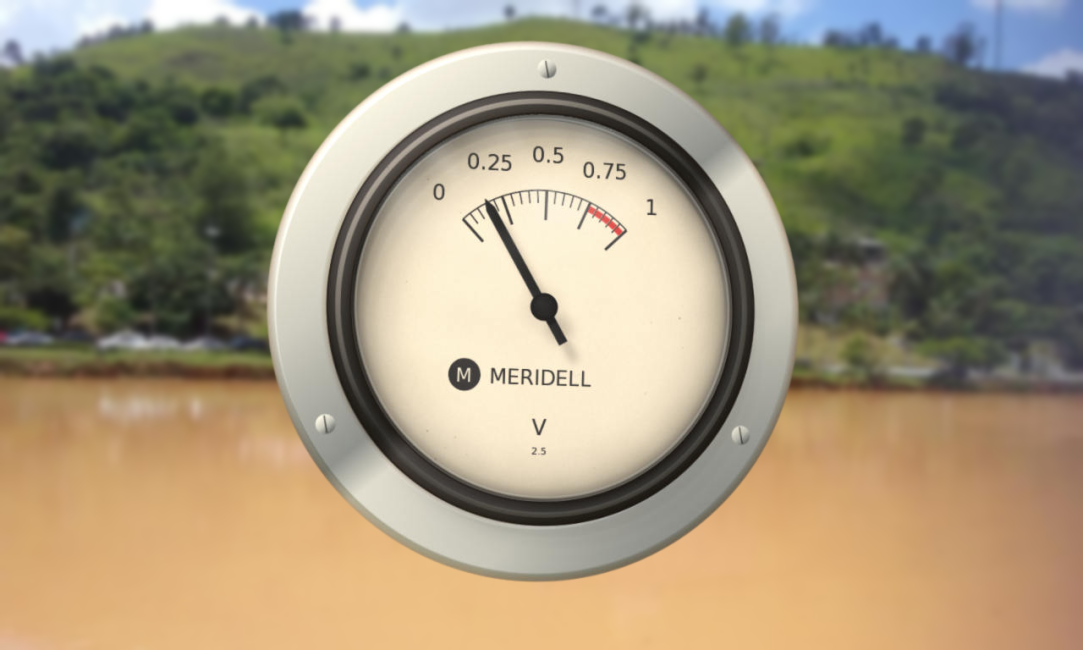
V 0.15
